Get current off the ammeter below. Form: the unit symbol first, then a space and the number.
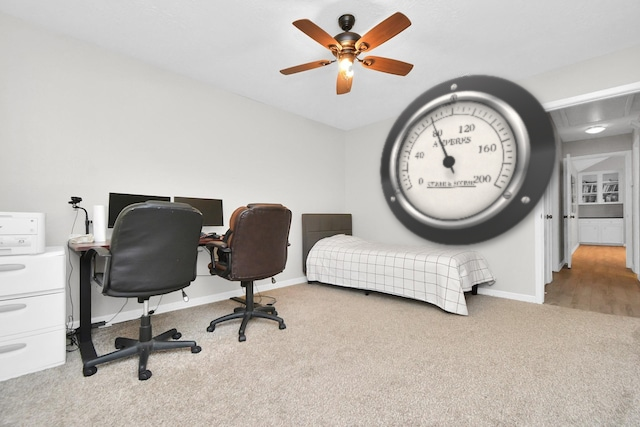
A 80
